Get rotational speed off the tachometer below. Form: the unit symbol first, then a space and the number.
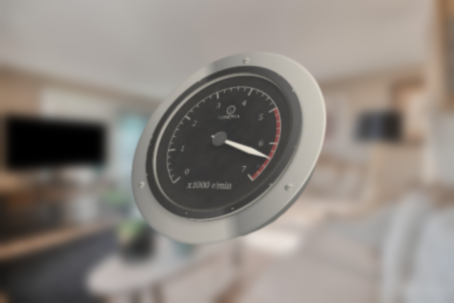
rpm 6400
